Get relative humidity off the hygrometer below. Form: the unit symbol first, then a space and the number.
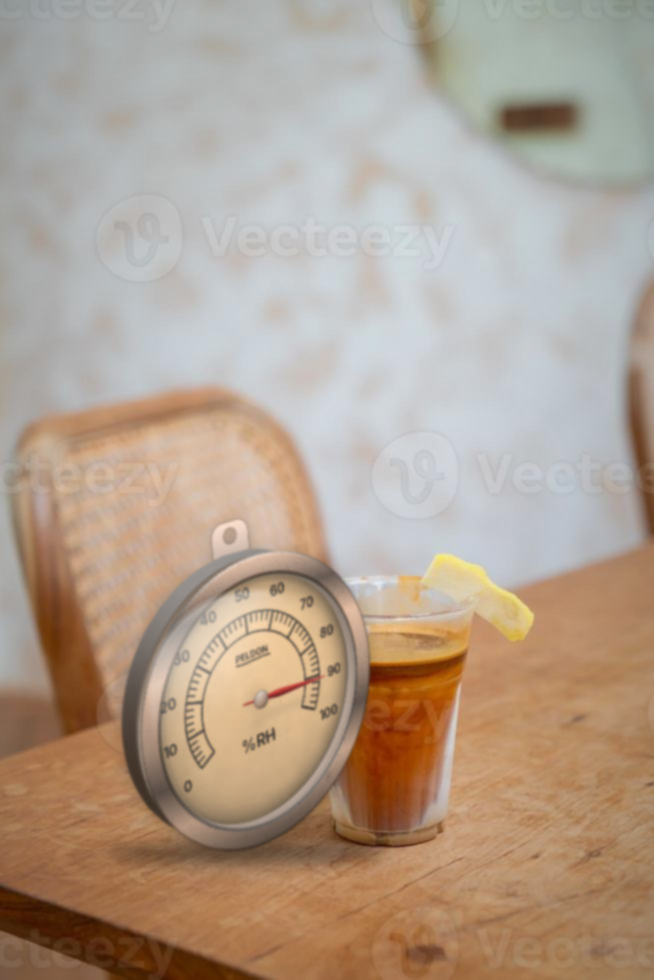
% 90
